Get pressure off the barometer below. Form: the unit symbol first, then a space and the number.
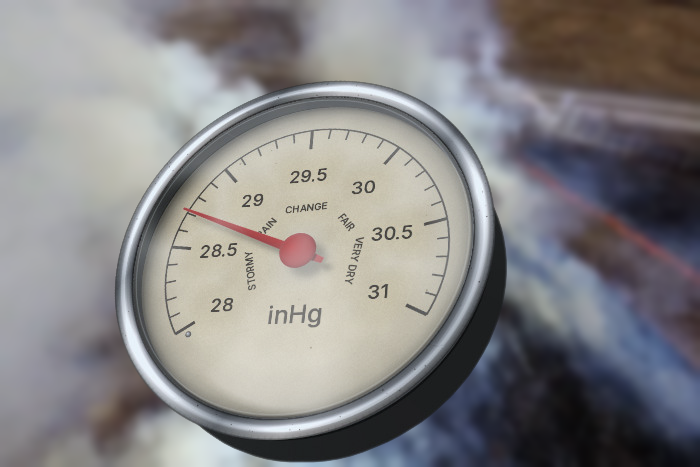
inHg 28.7
